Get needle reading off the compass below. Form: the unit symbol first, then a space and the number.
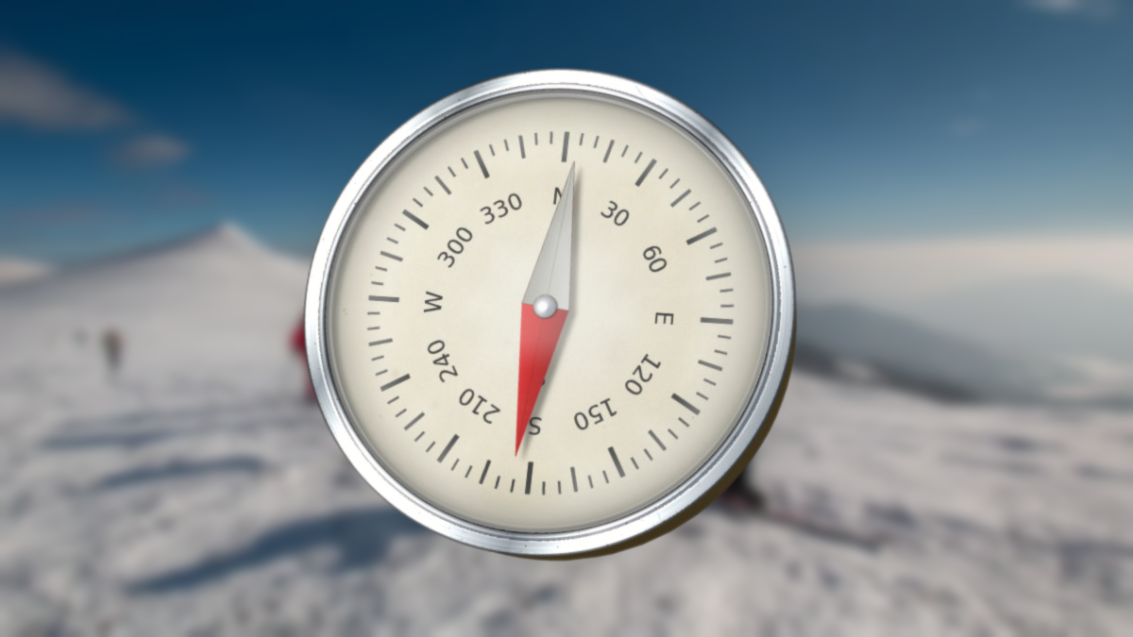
° 185
